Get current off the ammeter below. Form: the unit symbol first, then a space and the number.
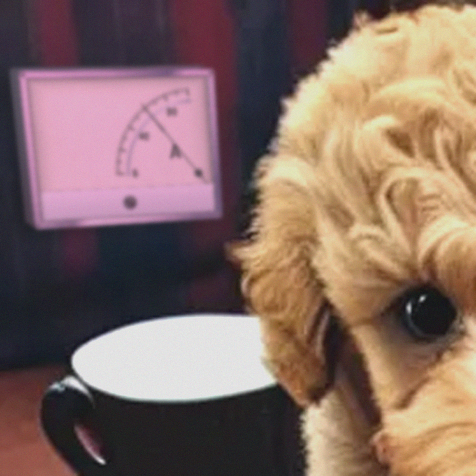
A 60
